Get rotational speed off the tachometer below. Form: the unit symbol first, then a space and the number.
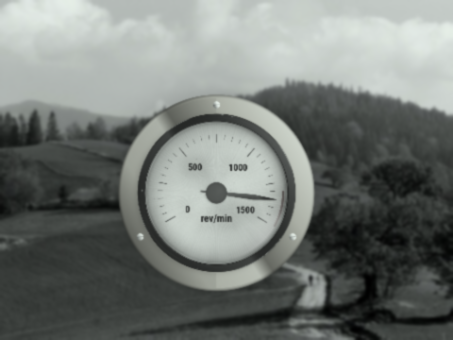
rpm 1350
